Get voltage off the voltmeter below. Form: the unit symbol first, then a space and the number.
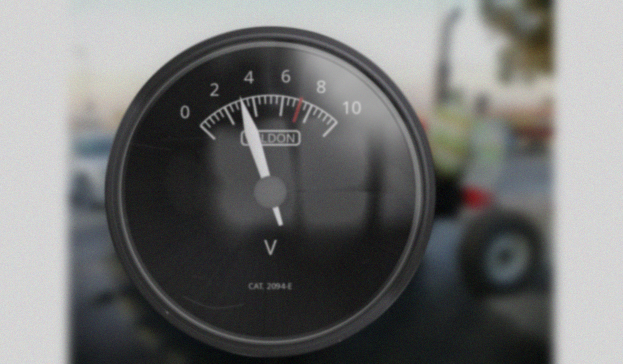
V 3.2
